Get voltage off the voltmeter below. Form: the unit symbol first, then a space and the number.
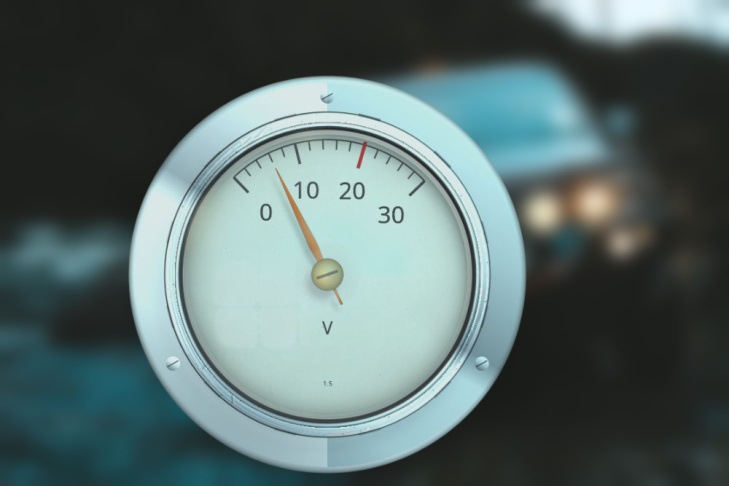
V 6
